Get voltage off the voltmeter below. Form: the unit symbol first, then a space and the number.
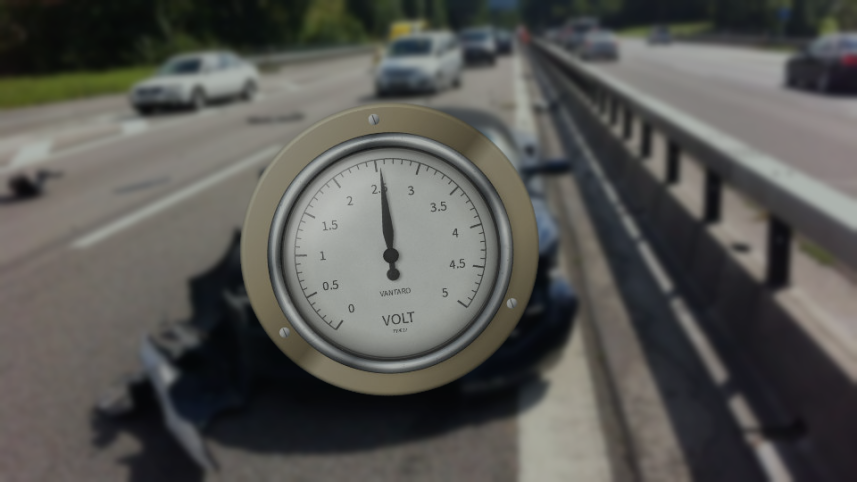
V 2.55
